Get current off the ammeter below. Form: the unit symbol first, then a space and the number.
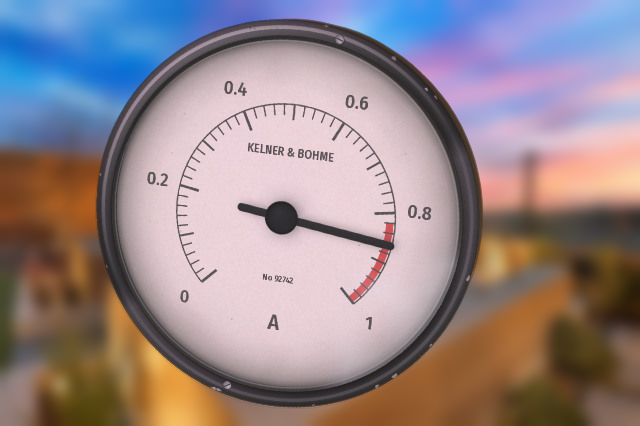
A 0.86
